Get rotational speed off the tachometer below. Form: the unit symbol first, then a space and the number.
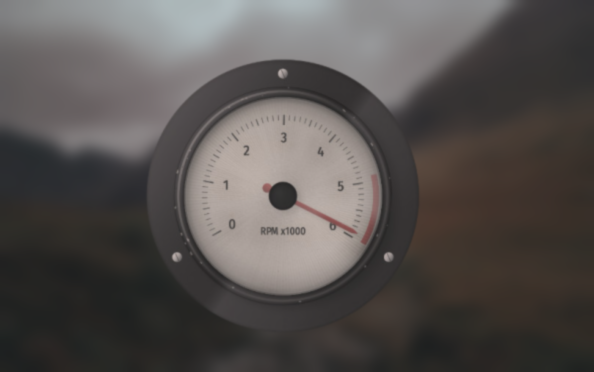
rpm 5900
